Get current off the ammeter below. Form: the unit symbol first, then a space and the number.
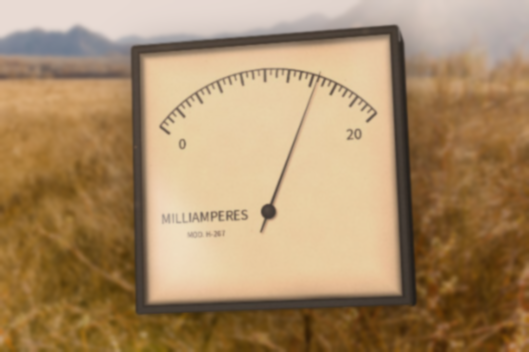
mA 14.5
